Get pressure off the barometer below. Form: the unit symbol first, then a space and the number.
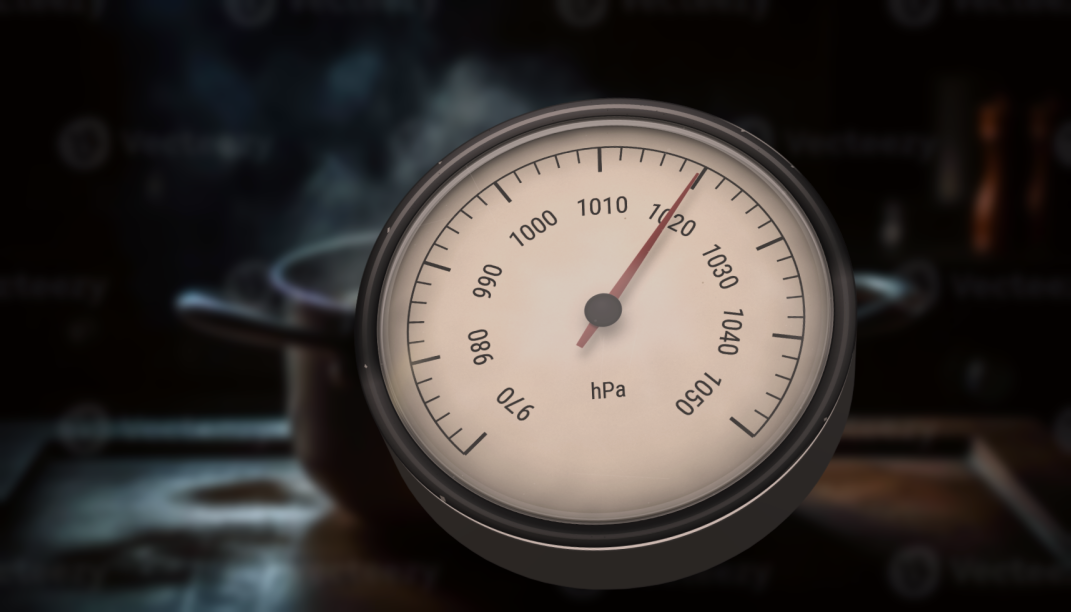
hPa 1020
